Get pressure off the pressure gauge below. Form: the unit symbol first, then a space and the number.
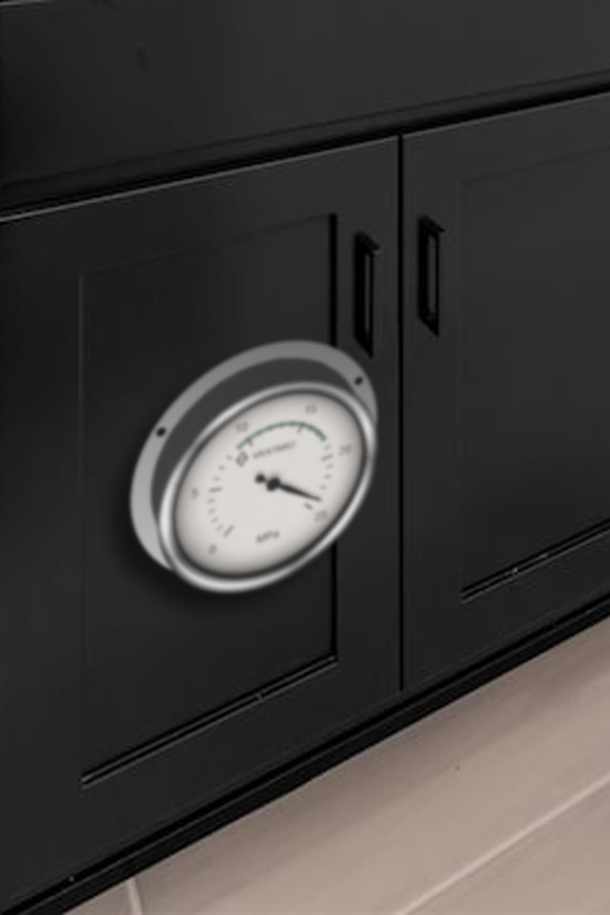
MPa 24
